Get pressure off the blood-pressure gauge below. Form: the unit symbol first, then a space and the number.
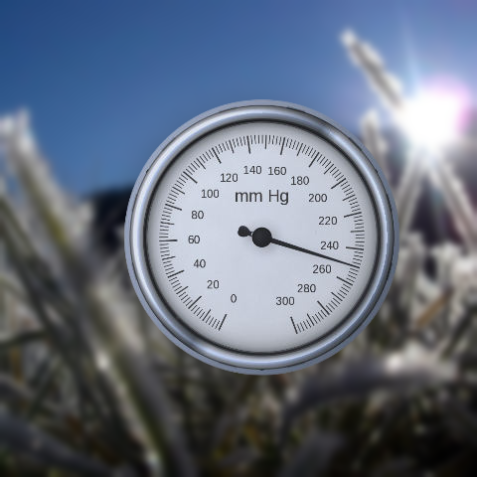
mmHg 250
